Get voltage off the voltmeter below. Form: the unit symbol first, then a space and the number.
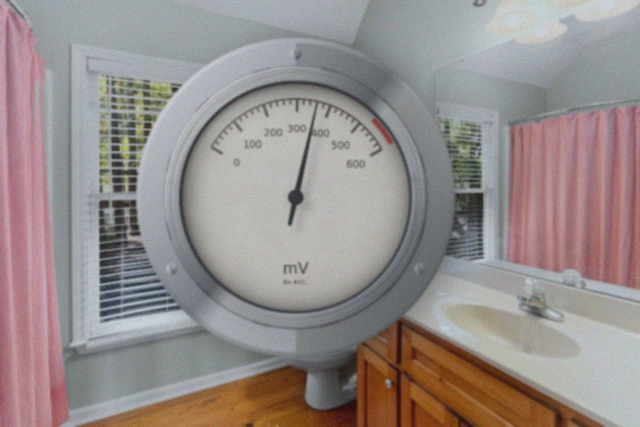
mV 360
